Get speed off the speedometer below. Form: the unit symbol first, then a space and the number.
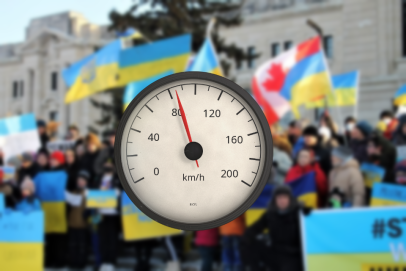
km/h 85
